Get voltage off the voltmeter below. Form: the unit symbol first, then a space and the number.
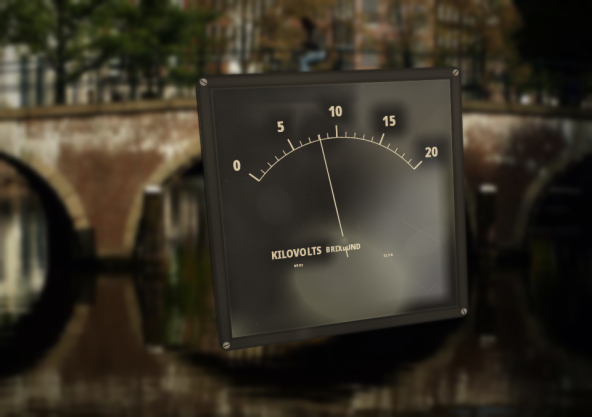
kV 8
